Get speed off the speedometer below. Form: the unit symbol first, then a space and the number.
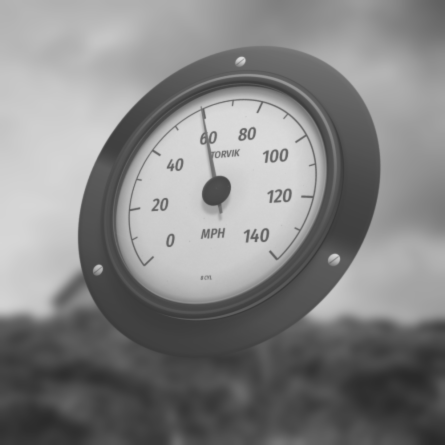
mph 60
